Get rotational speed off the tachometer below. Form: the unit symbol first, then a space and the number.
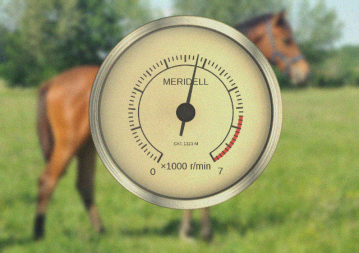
rpm 3800
